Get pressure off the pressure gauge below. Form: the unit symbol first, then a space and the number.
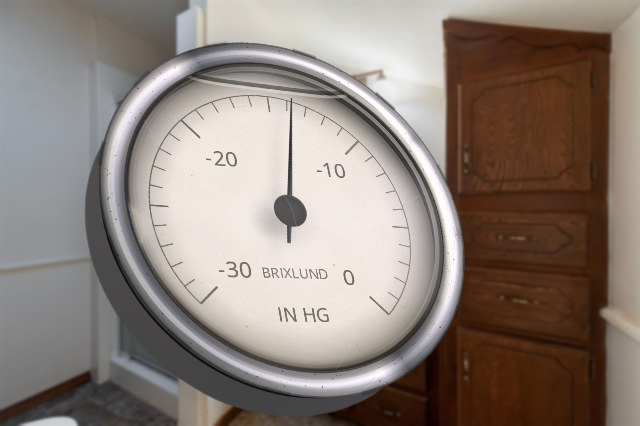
inHg -14
